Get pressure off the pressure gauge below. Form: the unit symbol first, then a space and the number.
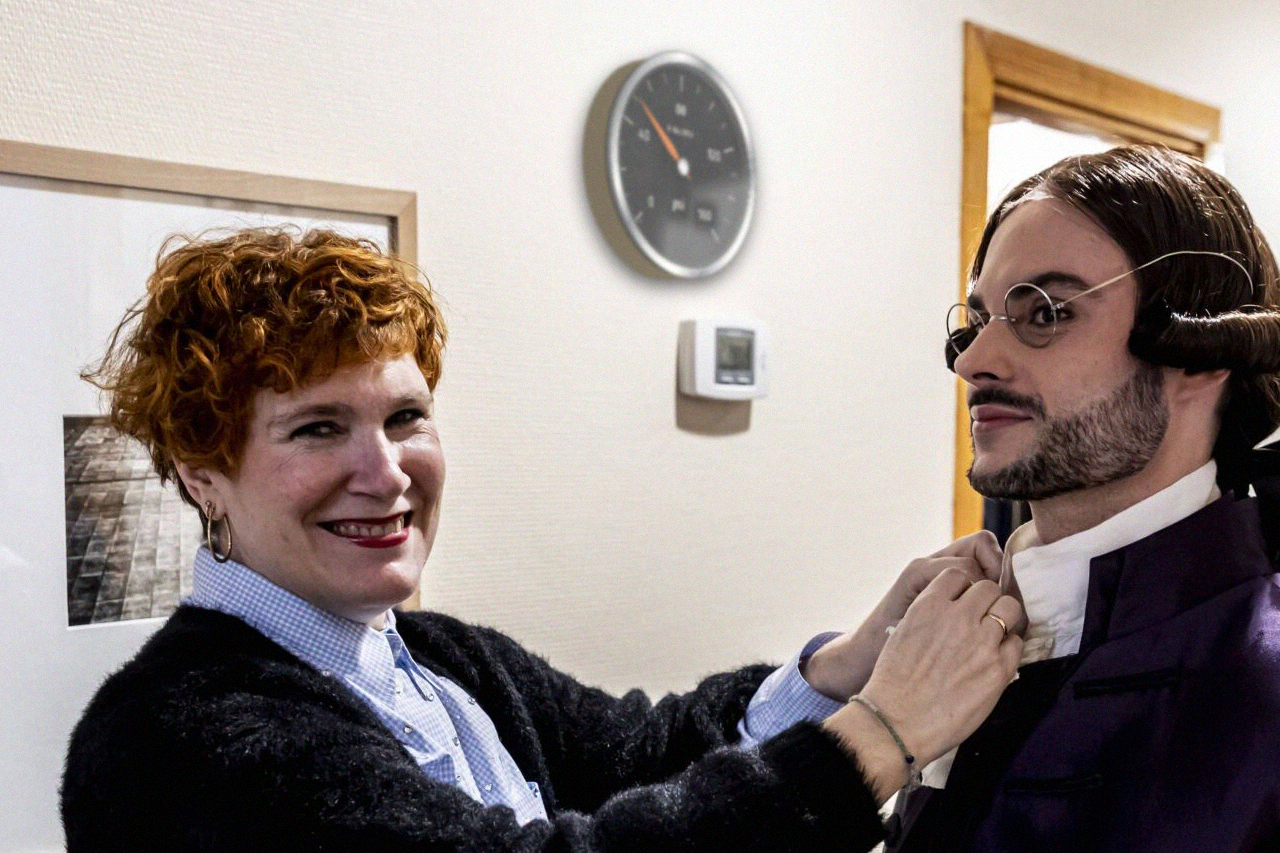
psi 50
